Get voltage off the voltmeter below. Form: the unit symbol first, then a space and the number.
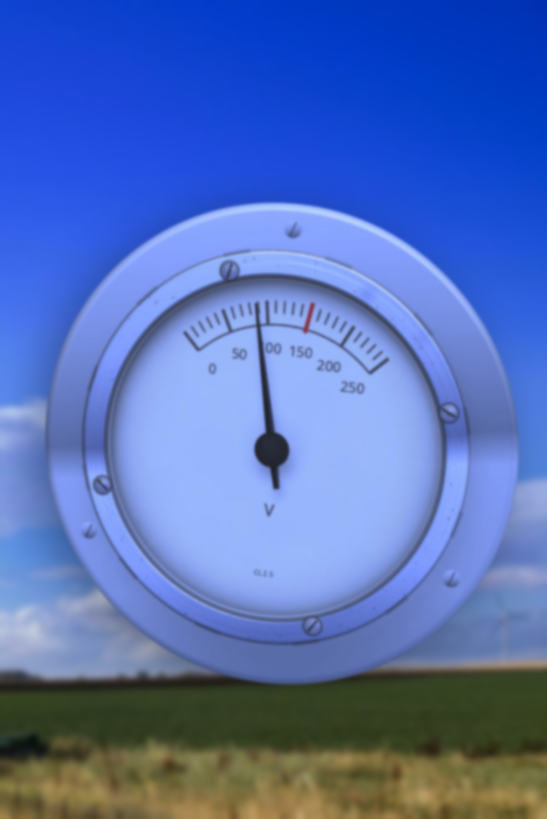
V 90
